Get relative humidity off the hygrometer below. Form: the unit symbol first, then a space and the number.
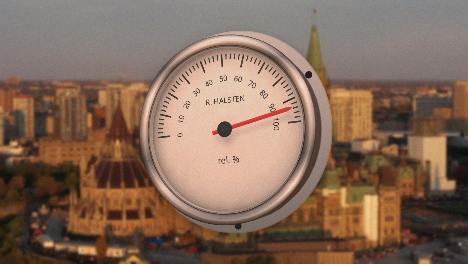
% 94
